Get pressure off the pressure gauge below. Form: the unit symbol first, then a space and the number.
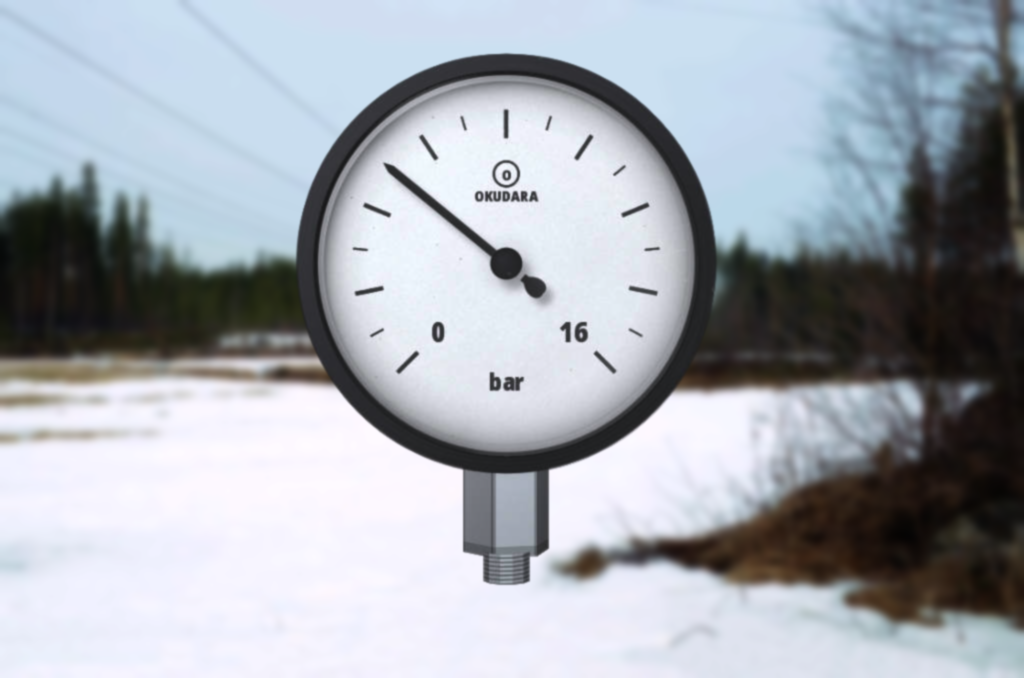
bar 5
